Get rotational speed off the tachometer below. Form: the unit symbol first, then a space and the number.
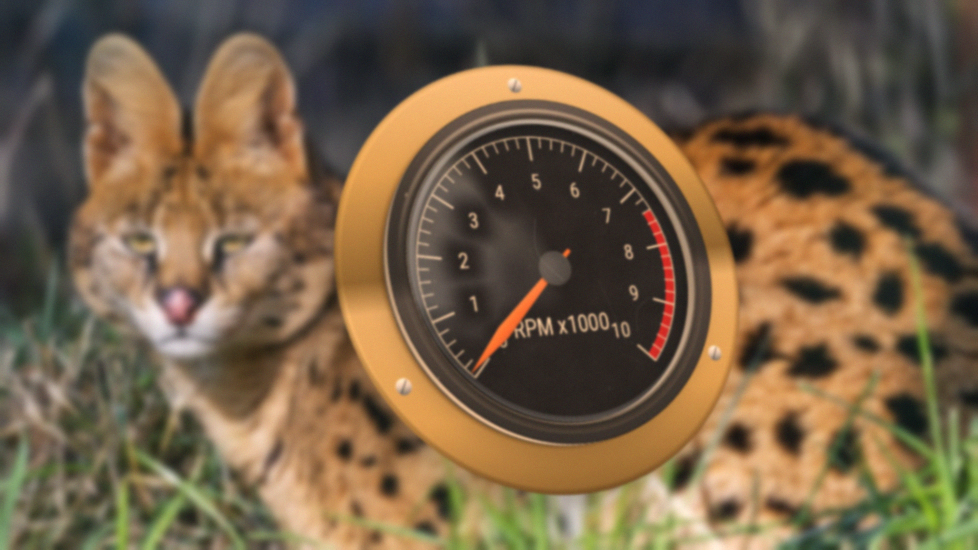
rpm 100
